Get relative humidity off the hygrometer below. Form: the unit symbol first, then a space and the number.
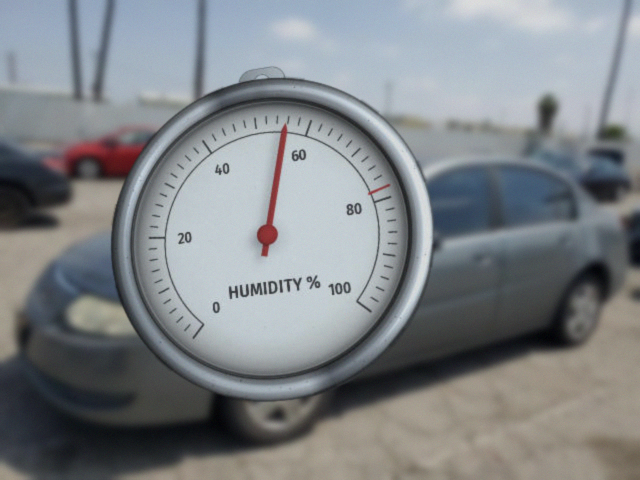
% 56
